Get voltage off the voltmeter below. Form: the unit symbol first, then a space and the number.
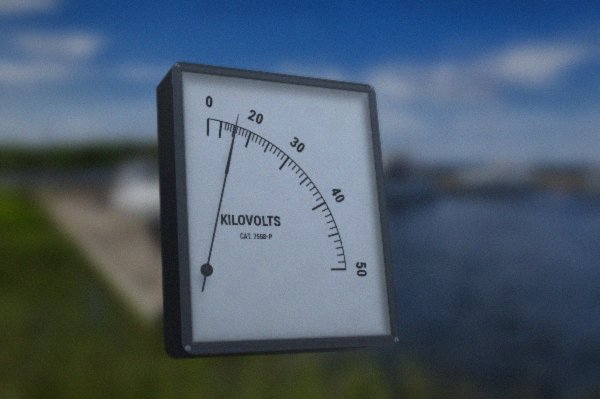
kV 15
